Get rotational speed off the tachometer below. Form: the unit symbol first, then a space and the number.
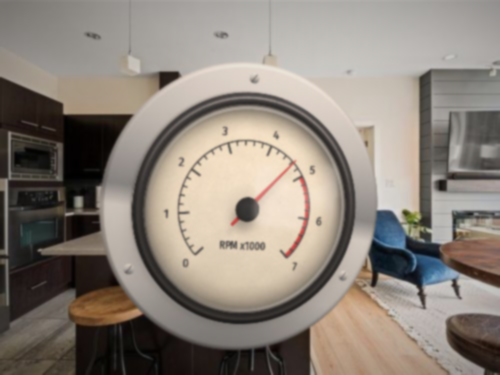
rpm 4600
